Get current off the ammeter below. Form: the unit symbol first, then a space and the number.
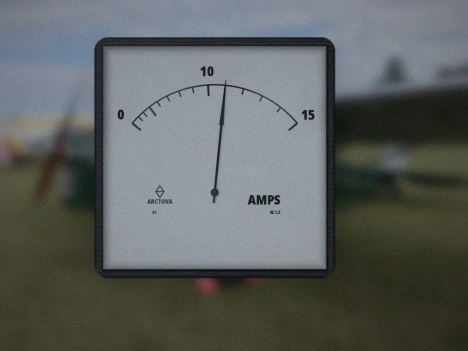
A 11
